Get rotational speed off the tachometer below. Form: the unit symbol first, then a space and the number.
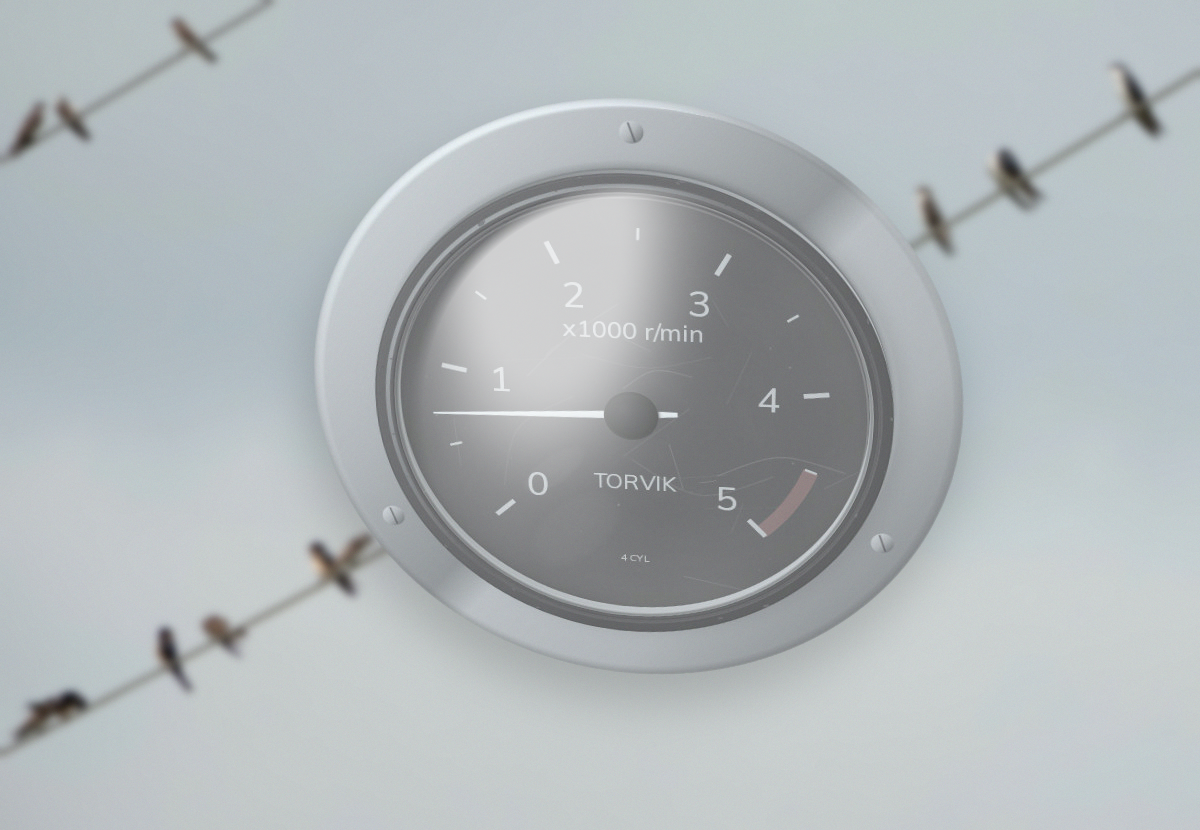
rpm 750
